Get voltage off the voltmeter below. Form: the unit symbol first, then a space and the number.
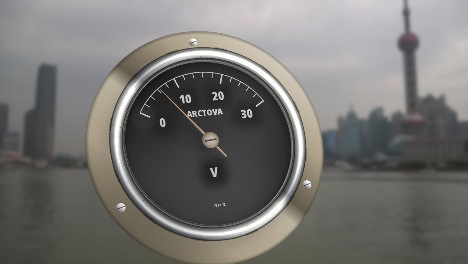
V 6
